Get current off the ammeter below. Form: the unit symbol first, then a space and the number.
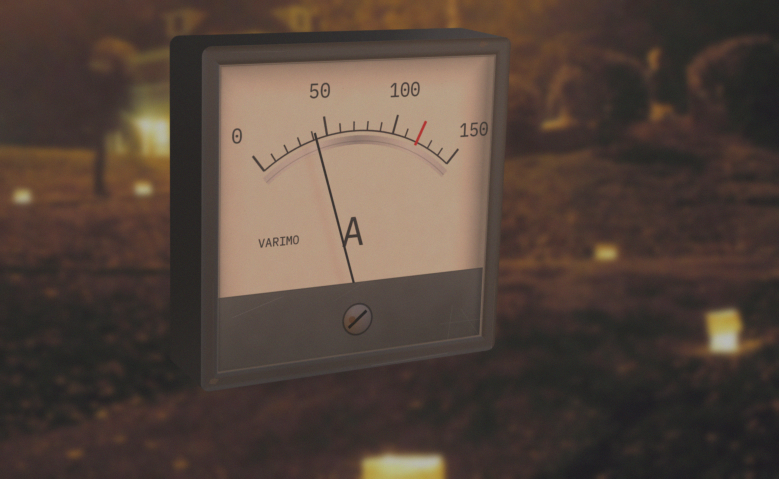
A 40
